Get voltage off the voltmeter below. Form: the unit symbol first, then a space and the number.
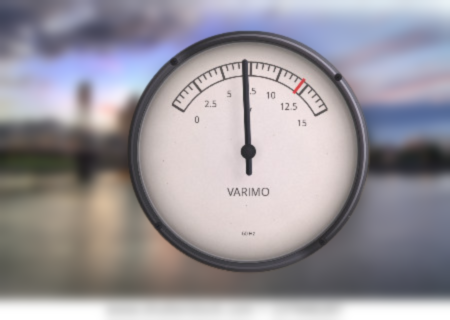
V 7
